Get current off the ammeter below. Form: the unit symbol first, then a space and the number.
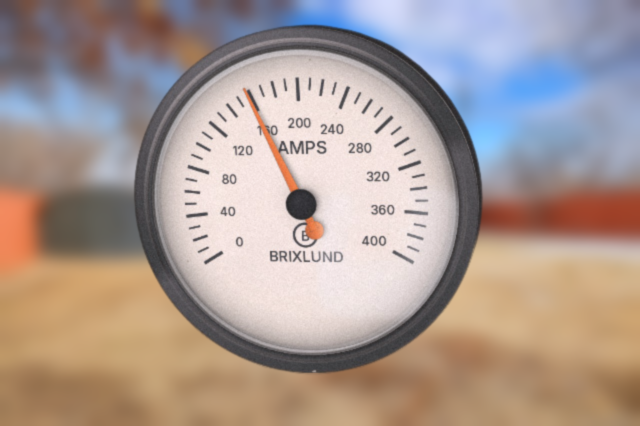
A 160
